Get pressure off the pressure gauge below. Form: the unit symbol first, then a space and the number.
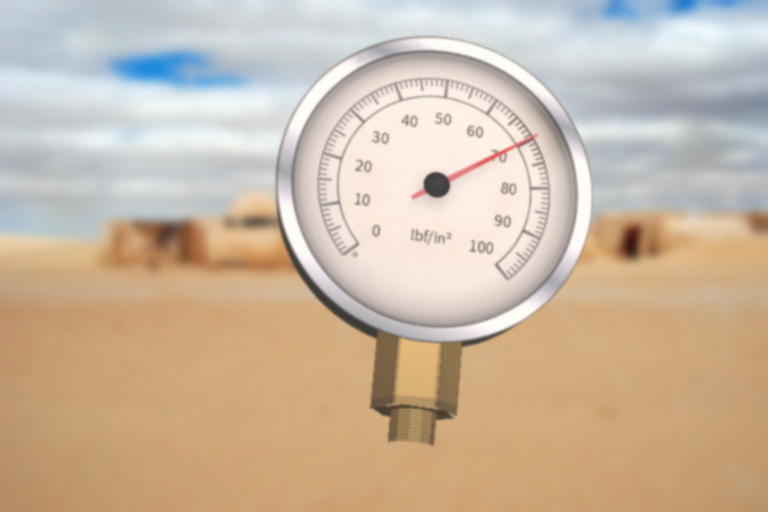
psi 70
